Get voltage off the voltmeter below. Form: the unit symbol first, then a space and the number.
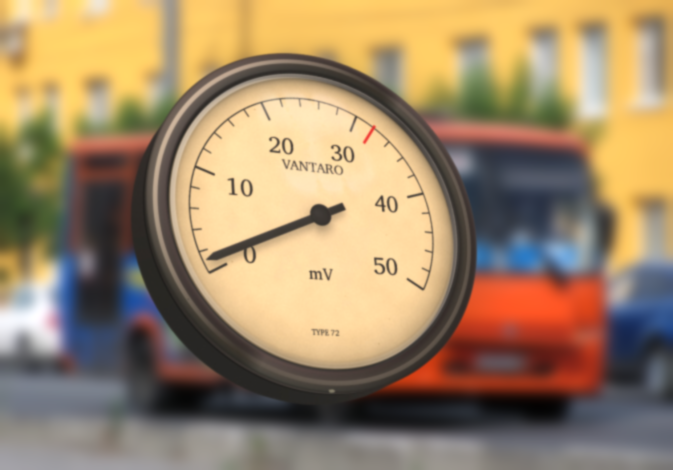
mV 1
